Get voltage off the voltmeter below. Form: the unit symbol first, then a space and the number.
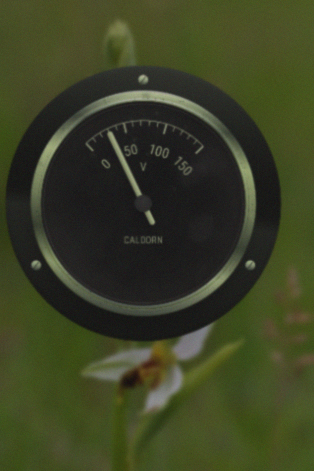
V 30
